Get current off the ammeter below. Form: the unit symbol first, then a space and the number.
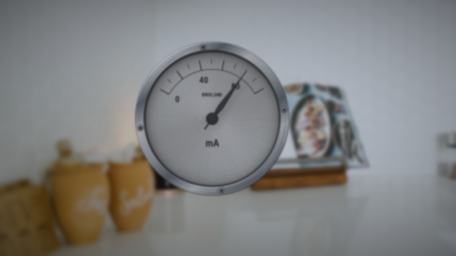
mA 80
